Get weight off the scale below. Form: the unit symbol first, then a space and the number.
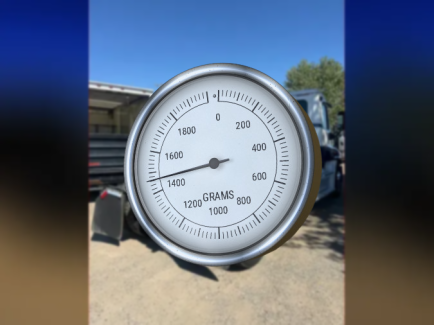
g 1460
